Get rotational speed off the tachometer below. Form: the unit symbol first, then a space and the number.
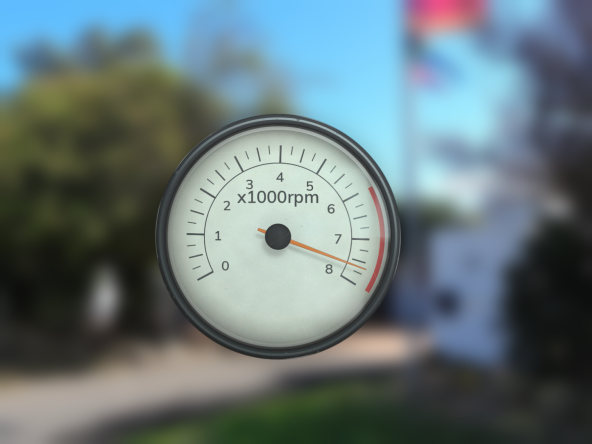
rpm 7625
